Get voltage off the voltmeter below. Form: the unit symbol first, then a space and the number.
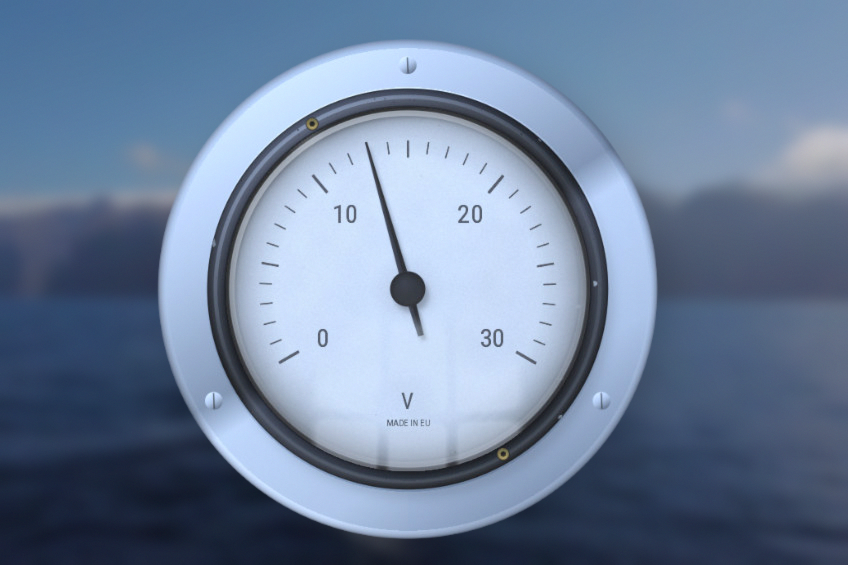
V 13
